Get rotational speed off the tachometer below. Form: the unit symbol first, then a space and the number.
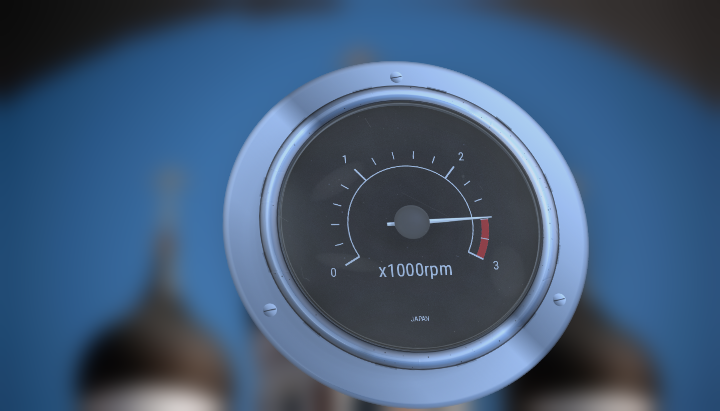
rpm 2600
